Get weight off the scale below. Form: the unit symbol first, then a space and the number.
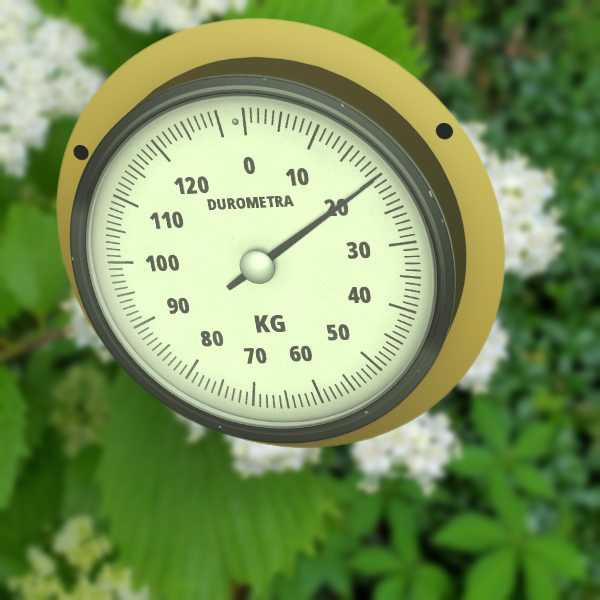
kg 20
